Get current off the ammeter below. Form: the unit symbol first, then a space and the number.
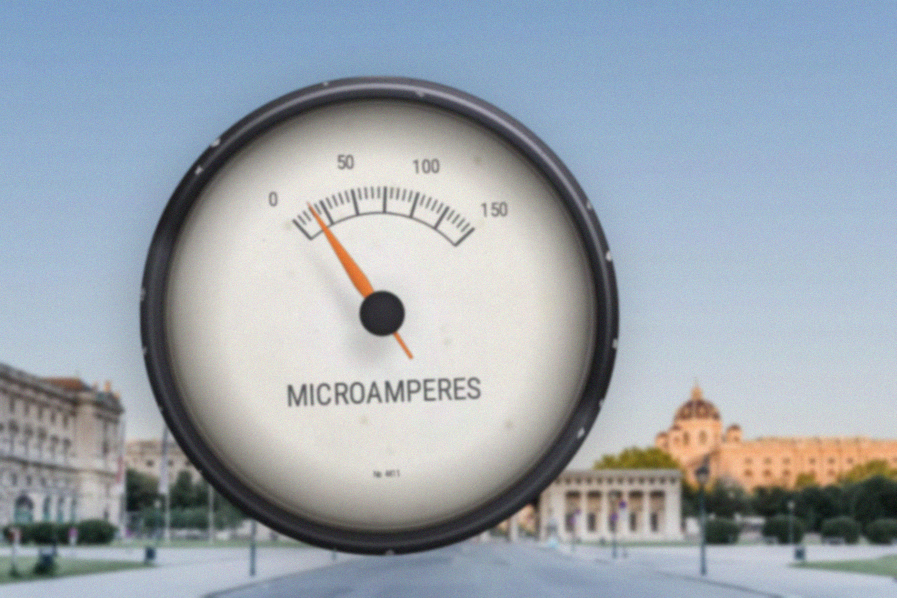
µA 15
